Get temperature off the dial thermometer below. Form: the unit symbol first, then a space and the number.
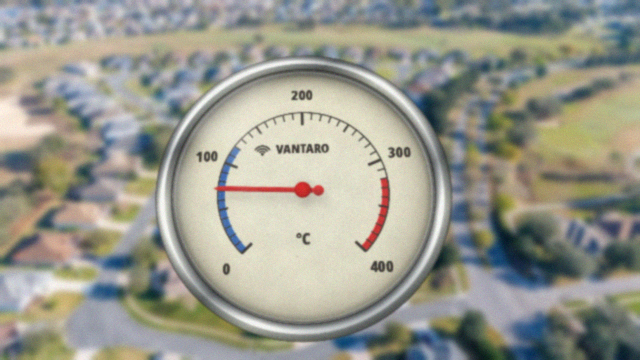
°C 70
